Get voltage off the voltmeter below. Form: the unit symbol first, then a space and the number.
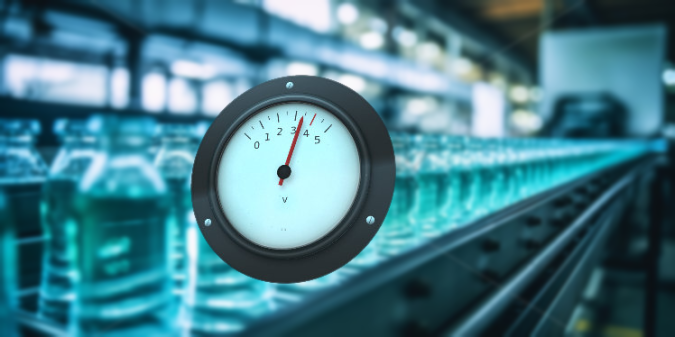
V 3.5
